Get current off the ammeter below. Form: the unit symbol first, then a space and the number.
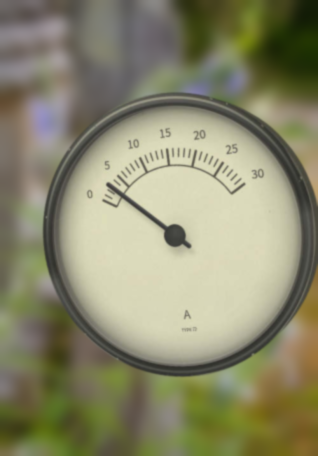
A 3
